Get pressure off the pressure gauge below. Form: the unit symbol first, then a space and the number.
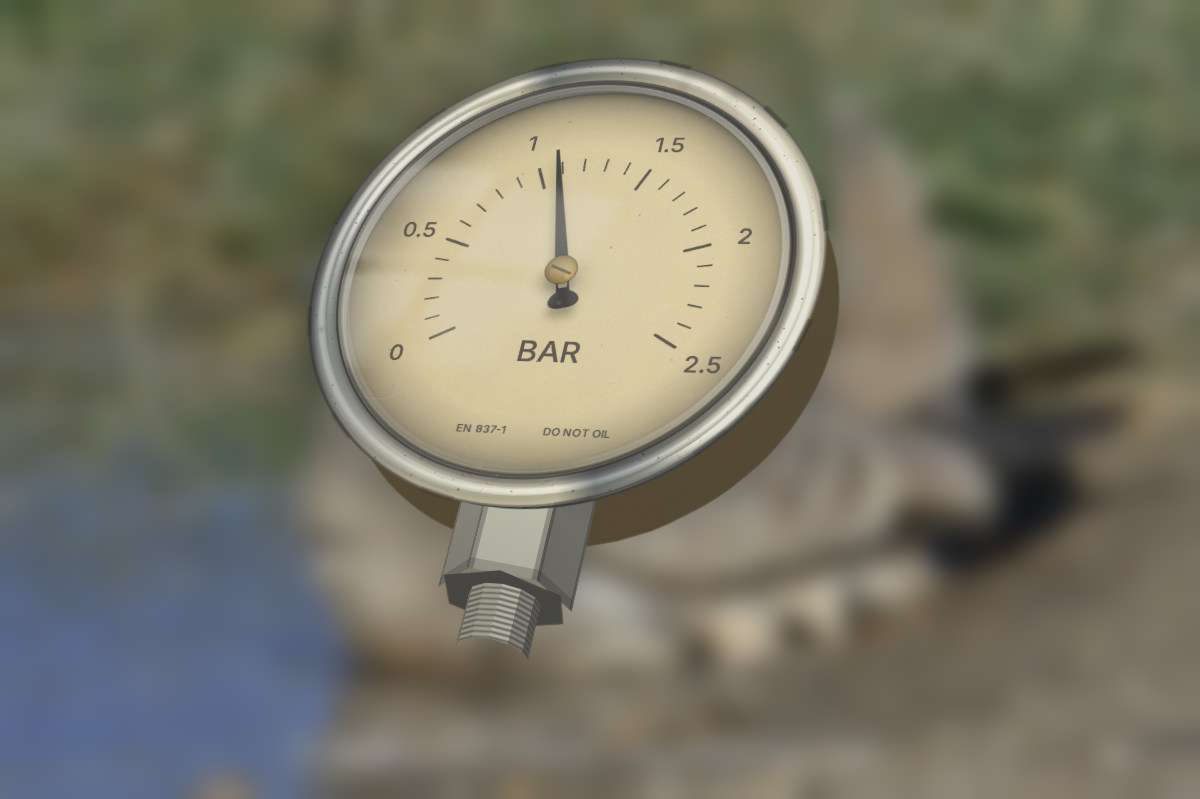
bar 1.1
